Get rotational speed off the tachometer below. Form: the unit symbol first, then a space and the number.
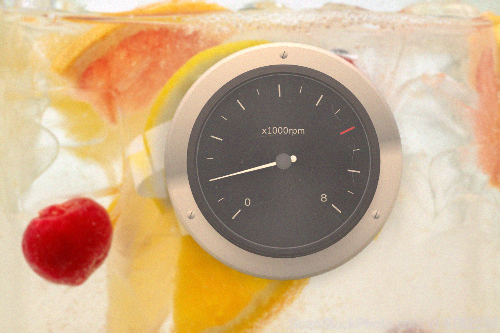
rpm 1000
